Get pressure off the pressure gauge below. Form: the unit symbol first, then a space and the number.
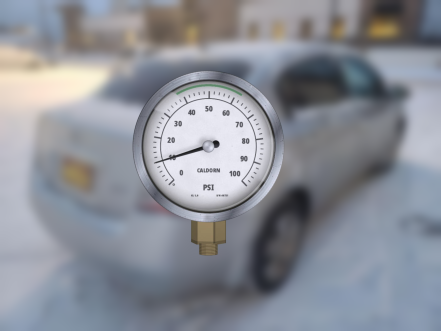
psi 10
